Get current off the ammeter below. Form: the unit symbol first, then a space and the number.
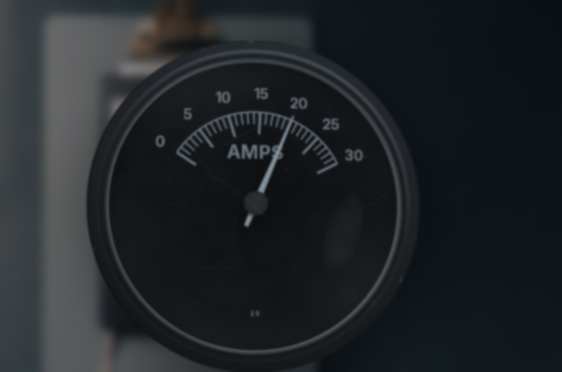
A 20
